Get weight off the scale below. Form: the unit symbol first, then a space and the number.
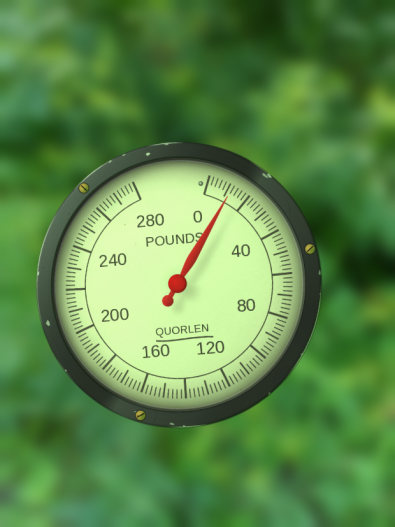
lb 12
